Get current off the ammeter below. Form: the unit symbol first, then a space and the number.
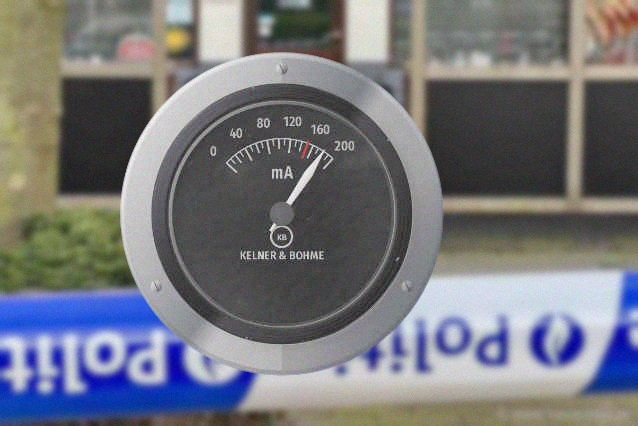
mA 180
